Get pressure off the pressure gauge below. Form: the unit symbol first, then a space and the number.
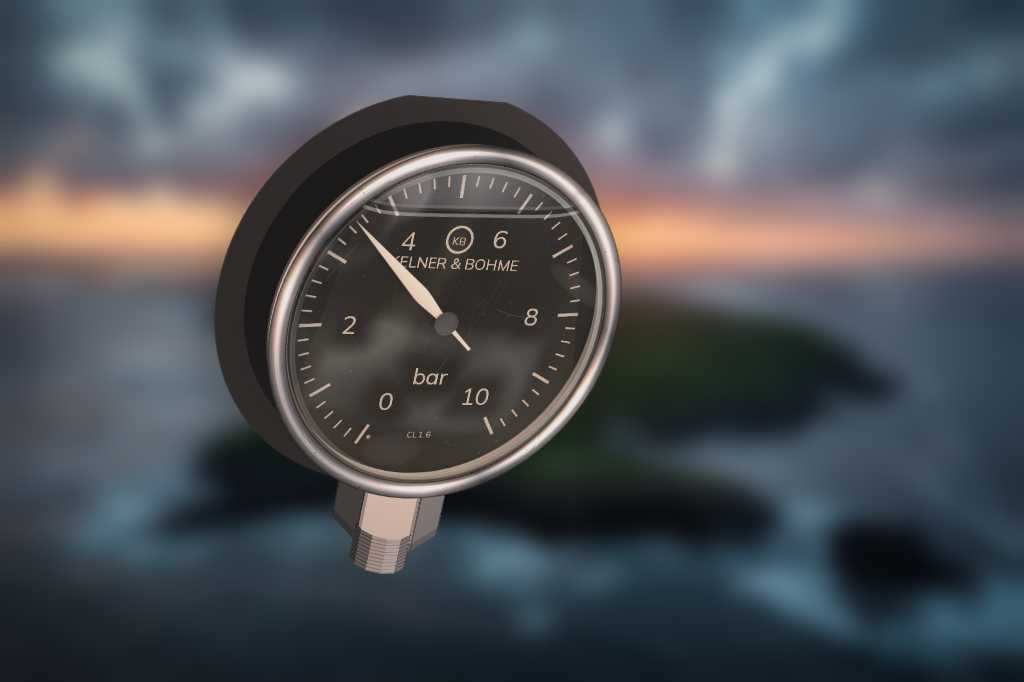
bar 3.5
